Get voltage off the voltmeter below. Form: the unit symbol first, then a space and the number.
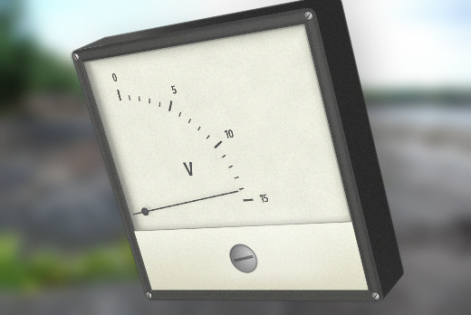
V 14
